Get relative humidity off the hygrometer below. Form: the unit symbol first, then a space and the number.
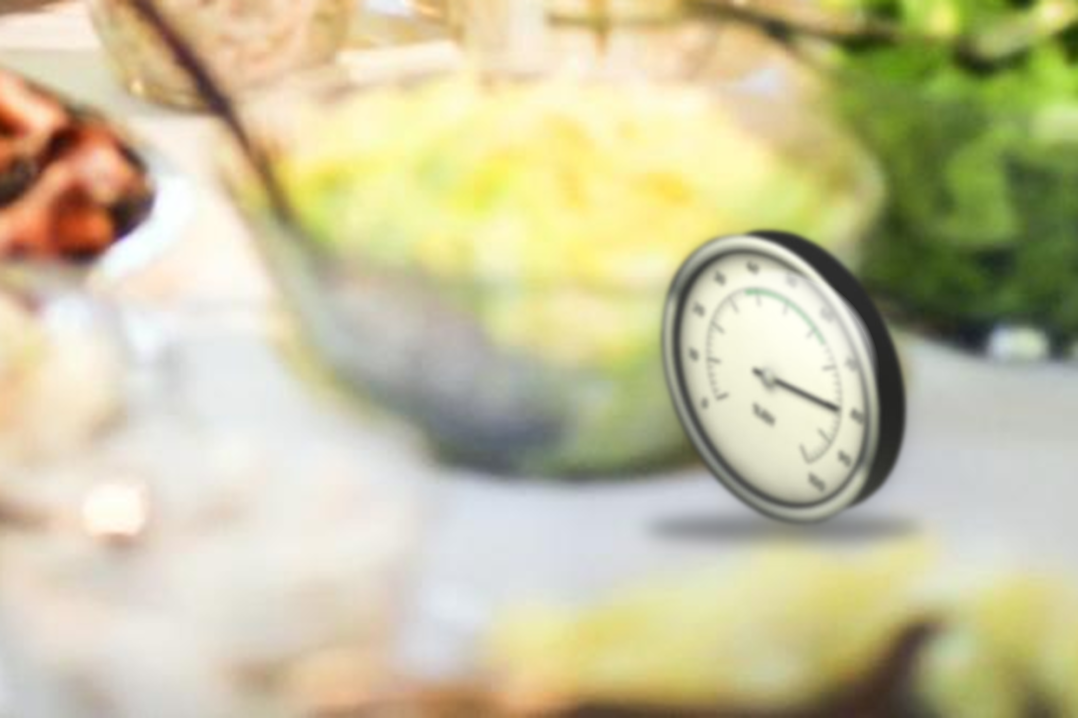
% 80
